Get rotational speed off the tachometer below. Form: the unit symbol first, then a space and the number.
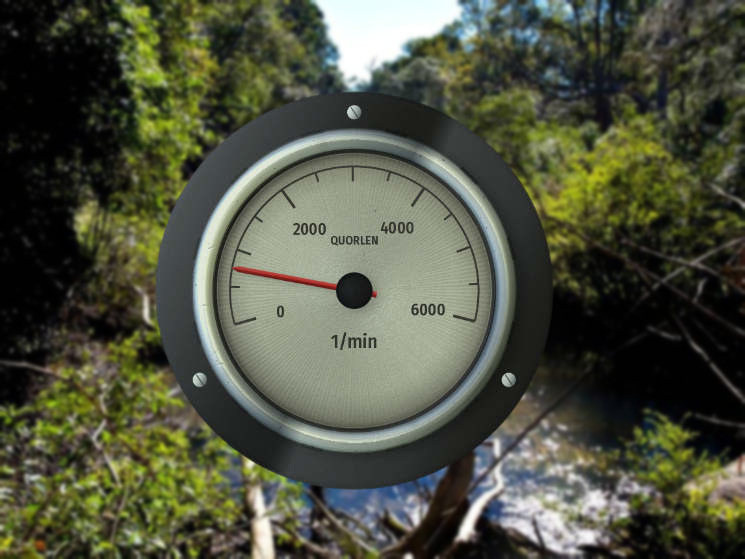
rpm 750
